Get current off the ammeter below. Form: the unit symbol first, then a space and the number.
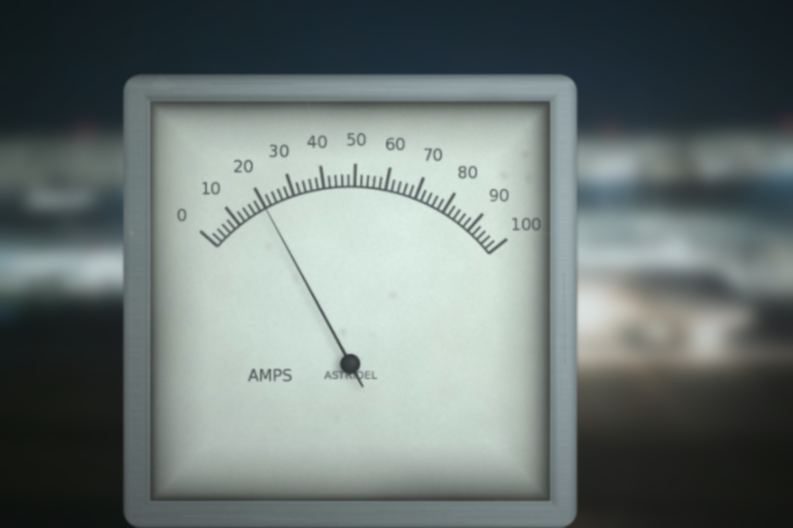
A 20
